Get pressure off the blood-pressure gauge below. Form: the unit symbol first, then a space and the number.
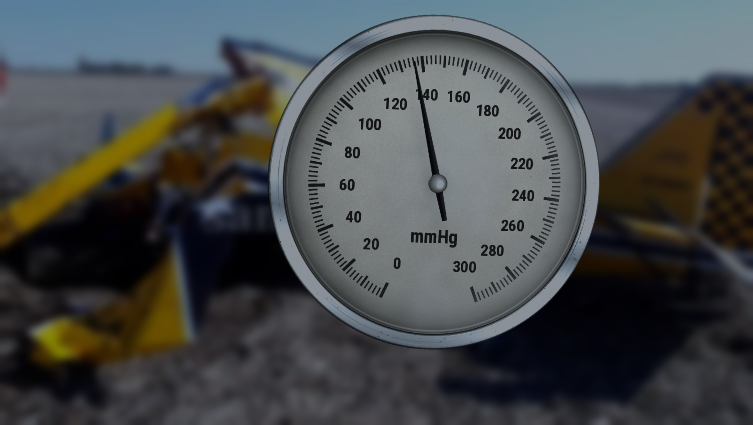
mmHg 136
